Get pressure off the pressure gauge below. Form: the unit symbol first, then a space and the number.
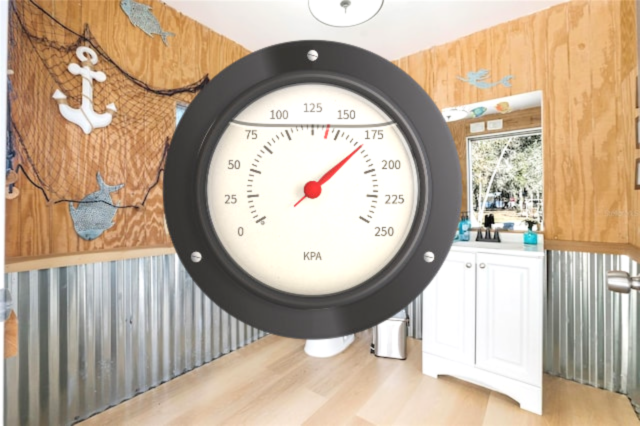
kPa 175
